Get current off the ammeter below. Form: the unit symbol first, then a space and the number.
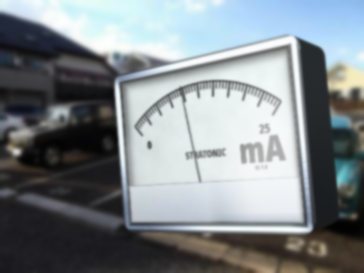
mA 10
